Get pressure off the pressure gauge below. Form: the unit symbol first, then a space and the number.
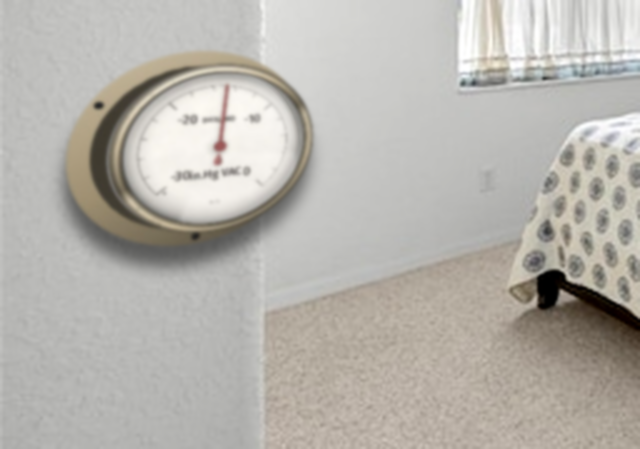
inHg -15
